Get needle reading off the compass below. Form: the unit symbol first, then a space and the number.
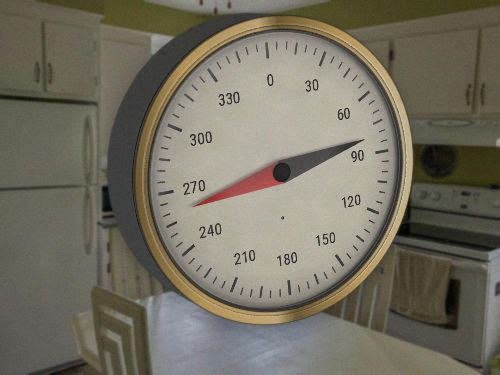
° 260
